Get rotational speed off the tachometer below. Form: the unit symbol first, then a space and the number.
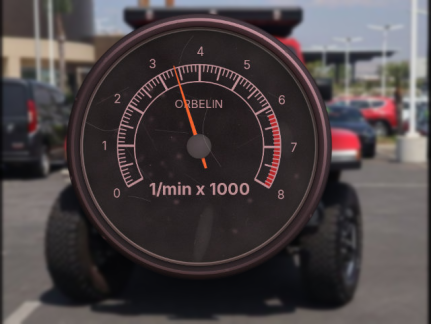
rpm 3400
